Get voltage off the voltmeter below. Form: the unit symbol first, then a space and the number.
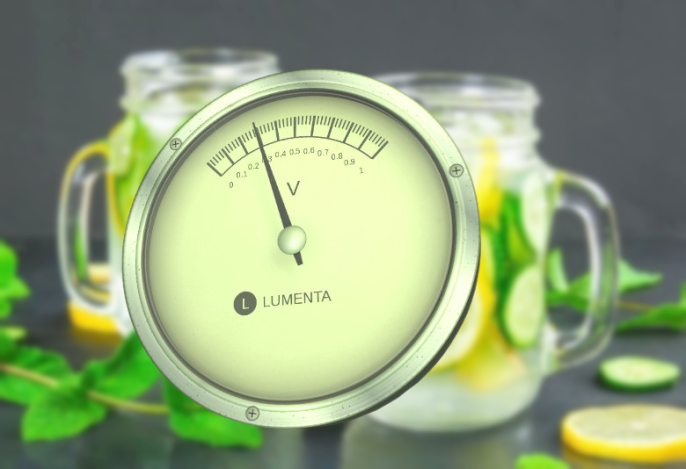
V 0.3
